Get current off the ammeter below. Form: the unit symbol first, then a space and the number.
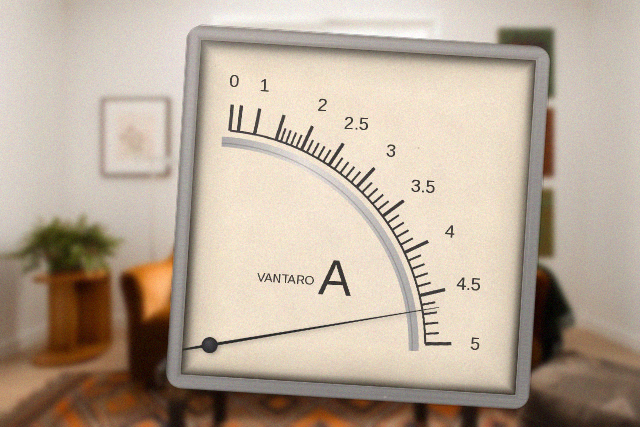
A 4.65
